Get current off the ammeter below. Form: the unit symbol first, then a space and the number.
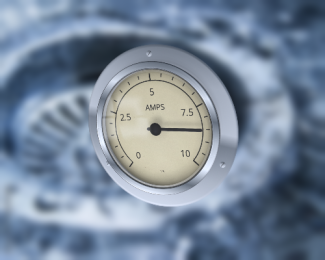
A 8.5
